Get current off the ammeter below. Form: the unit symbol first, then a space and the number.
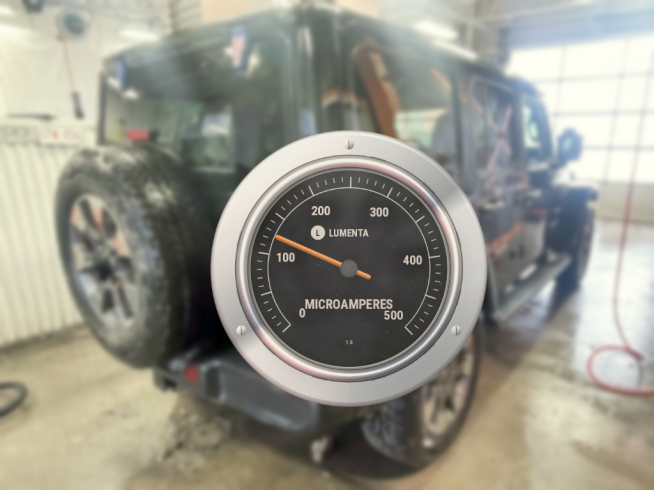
µA 125
